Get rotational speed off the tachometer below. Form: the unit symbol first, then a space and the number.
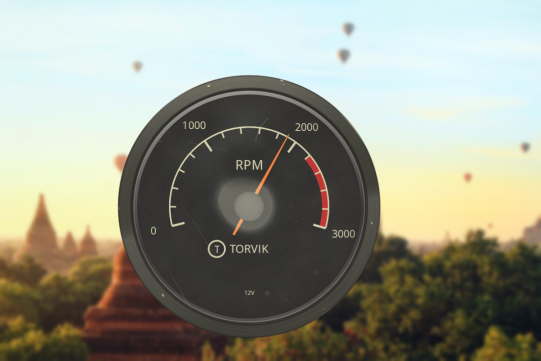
rpm 1900
